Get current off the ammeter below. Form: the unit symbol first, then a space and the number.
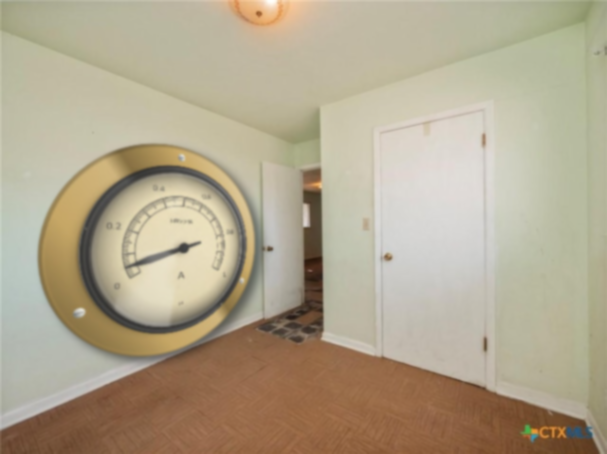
A 0.05
